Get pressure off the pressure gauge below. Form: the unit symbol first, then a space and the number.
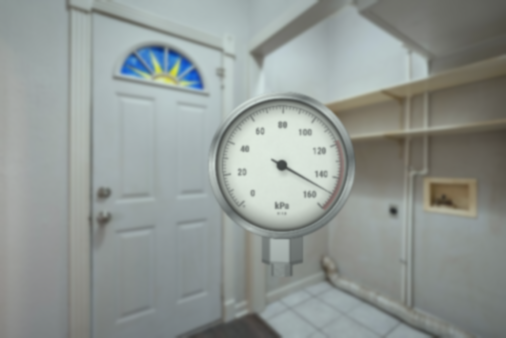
kPa 150
